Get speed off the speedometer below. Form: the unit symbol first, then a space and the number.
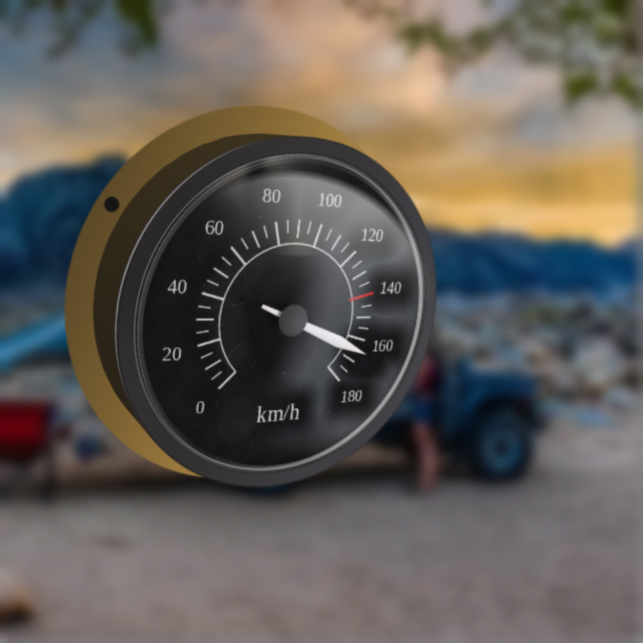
km/h 165
